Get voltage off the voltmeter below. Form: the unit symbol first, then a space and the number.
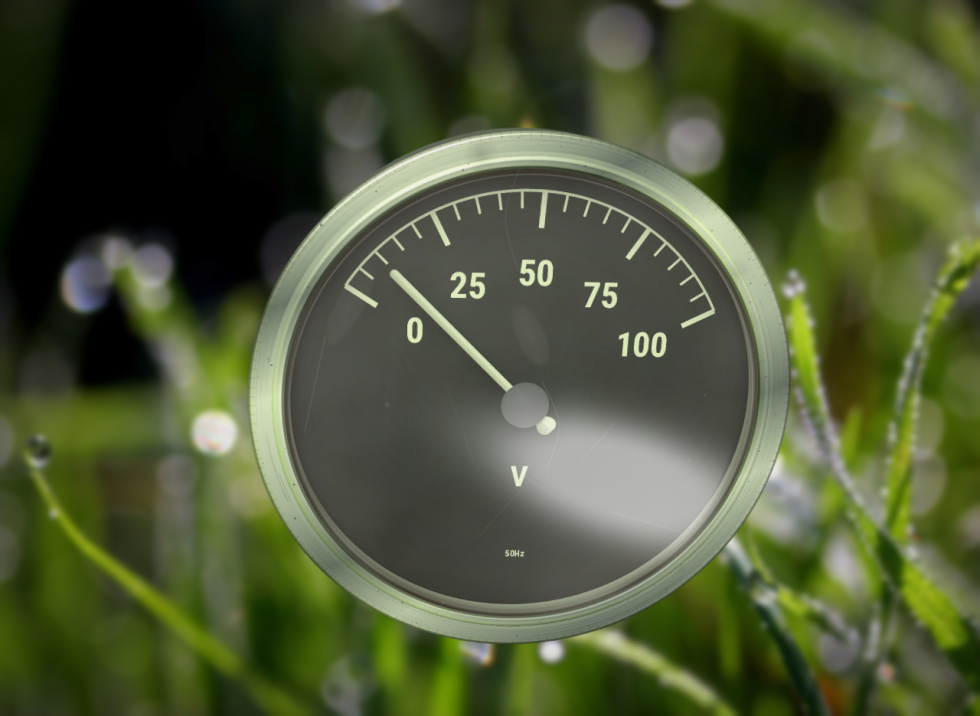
V 10
